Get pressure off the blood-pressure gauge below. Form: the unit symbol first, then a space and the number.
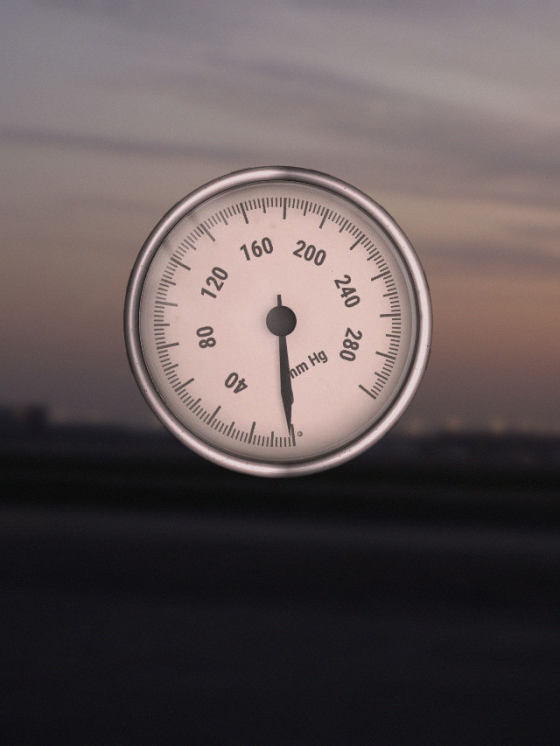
mmHg 2
